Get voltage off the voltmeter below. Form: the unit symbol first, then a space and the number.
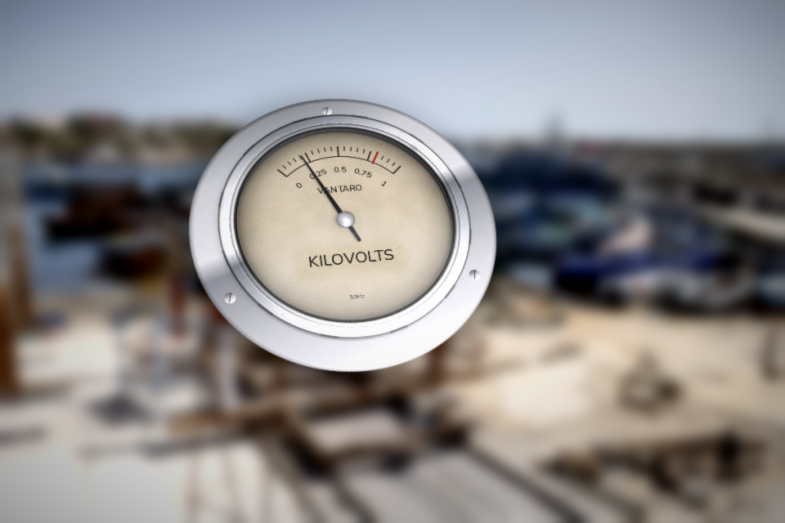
kV 0.2
